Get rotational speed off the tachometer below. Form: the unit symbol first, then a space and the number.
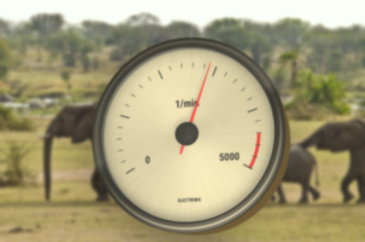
rpm 2900
